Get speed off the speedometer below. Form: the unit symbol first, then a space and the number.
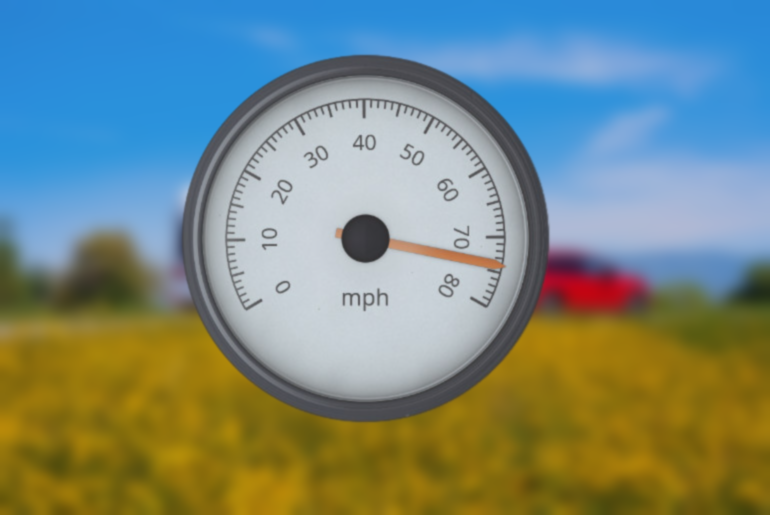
mph 74
